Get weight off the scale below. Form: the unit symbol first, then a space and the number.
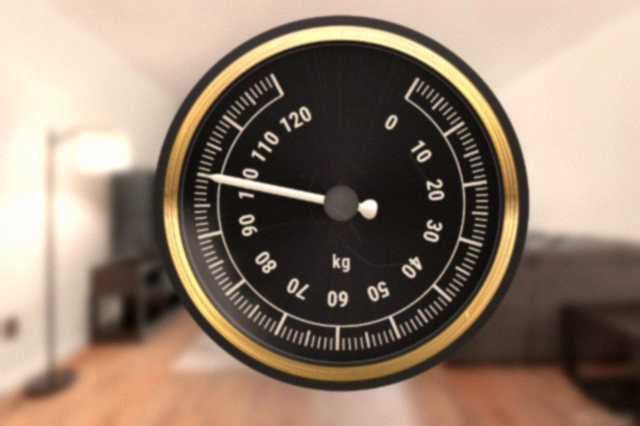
kg 100
